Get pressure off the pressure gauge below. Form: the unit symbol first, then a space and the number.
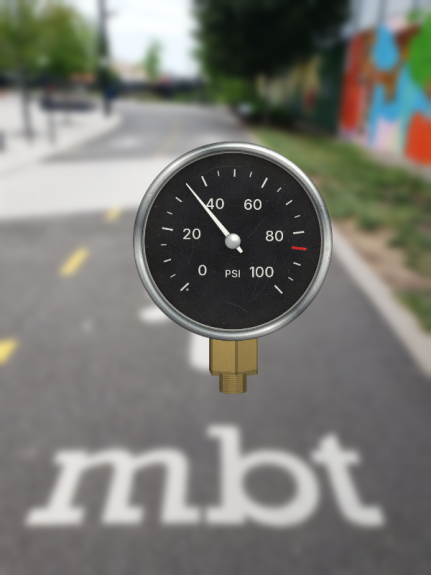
psi 35
